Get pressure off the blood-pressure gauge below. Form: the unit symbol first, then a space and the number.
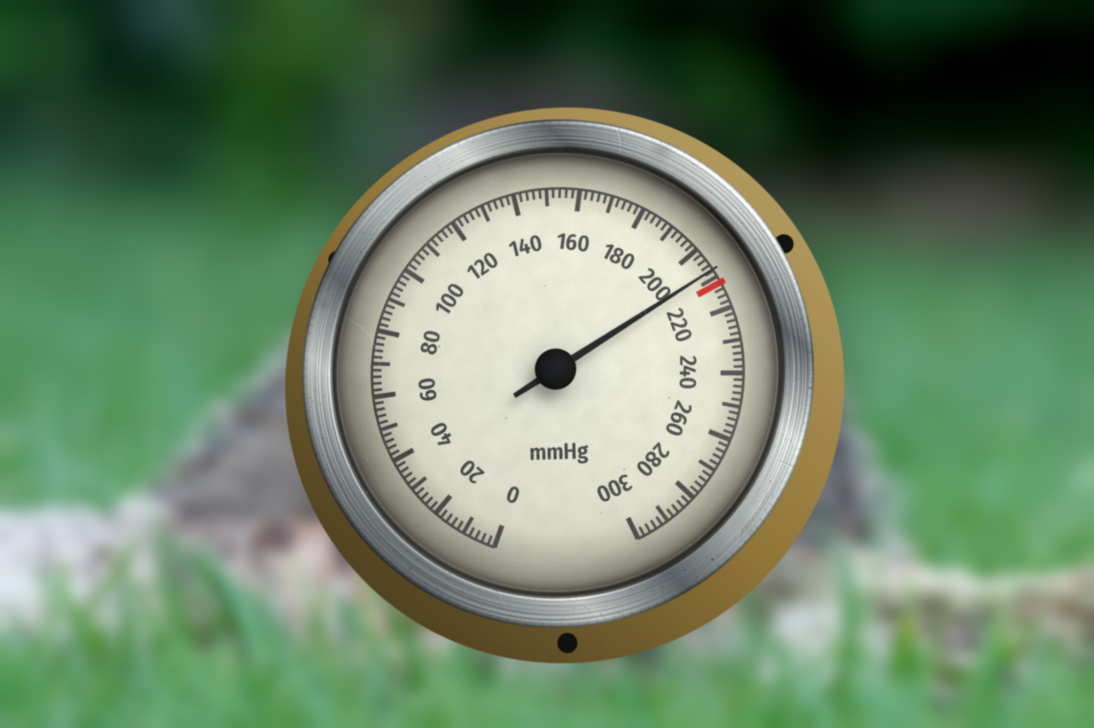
mmHg 208
